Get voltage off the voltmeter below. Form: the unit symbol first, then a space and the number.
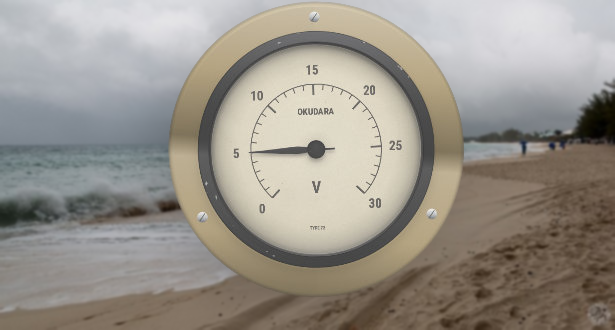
V 5
